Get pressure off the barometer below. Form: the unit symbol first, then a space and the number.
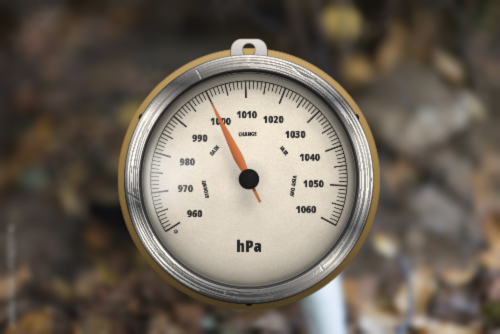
hPa 1000
